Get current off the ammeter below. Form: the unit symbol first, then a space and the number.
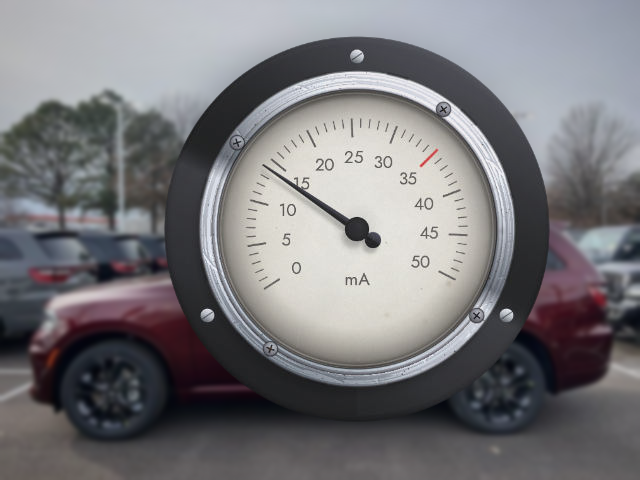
mA 14
